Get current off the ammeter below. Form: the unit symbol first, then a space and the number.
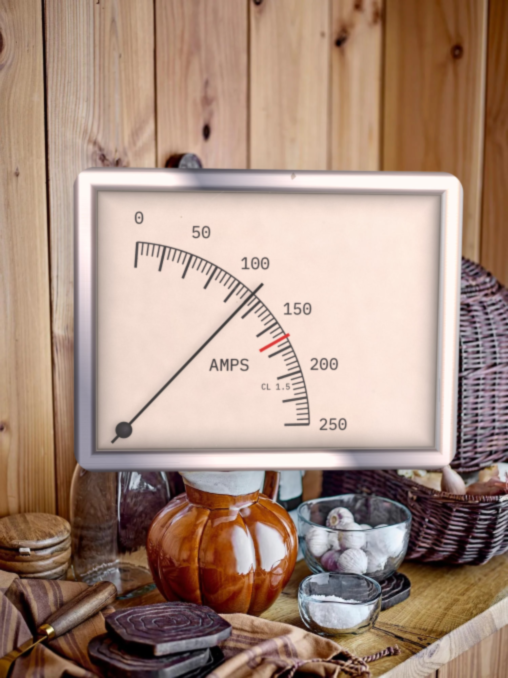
A 115
